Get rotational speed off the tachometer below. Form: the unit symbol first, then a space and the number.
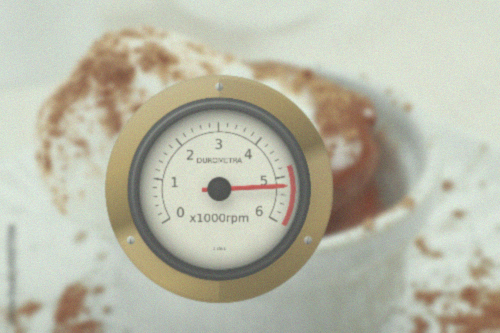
rpm 5200
